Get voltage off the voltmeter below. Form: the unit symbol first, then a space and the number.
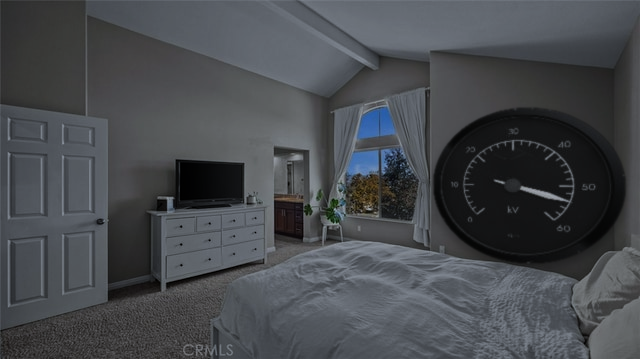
kV 54
